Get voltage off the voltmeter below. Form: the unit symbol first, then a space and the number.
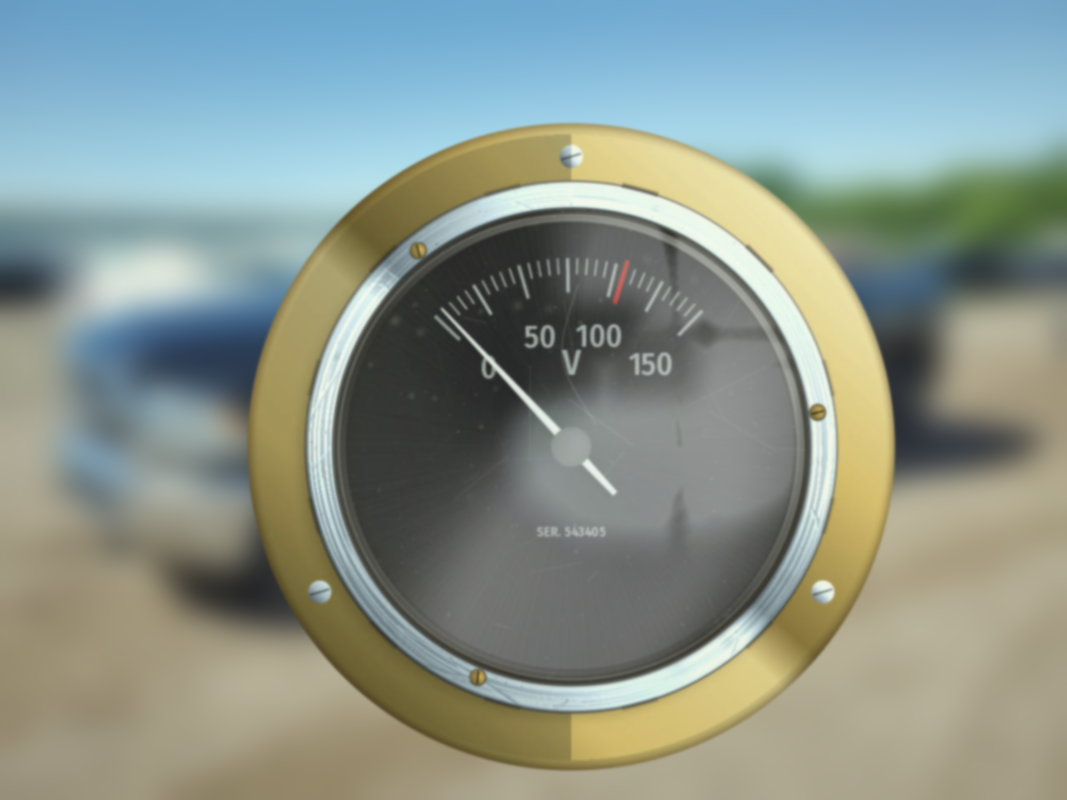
V 5
